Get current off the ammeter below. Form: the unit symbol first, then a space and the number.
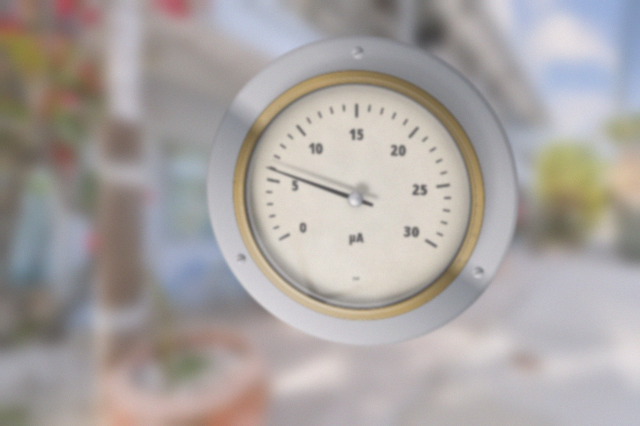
µA 6
